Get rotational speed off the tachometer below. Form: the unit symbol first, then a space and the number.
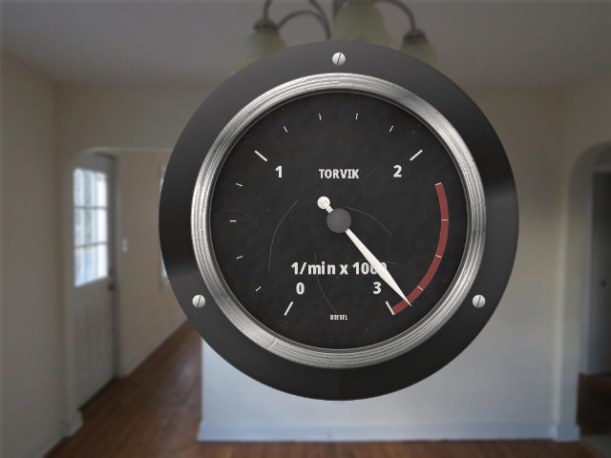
rpm 2900
